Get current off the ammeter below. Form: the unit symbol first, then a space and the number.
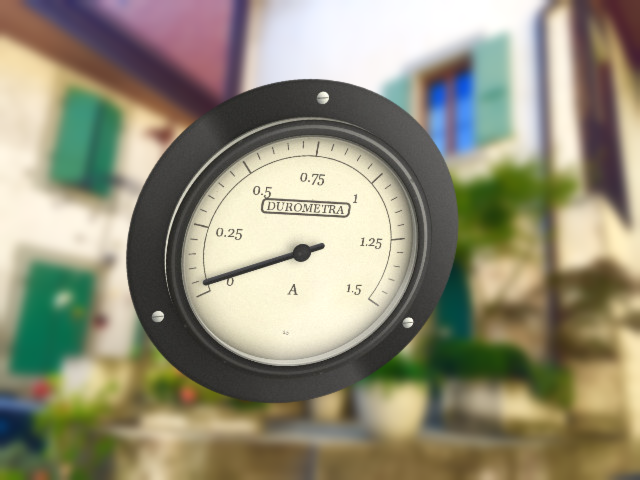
A 0.05
